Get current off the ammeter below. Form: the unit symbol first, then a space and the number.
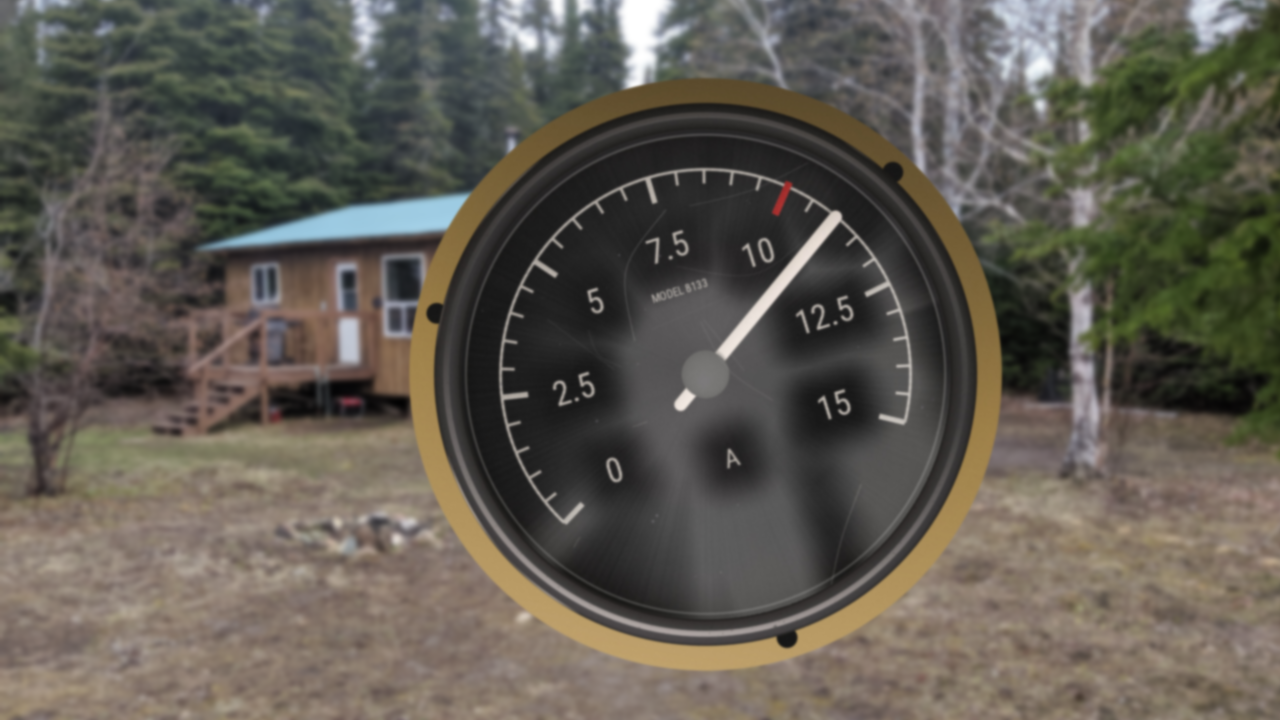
A 11
